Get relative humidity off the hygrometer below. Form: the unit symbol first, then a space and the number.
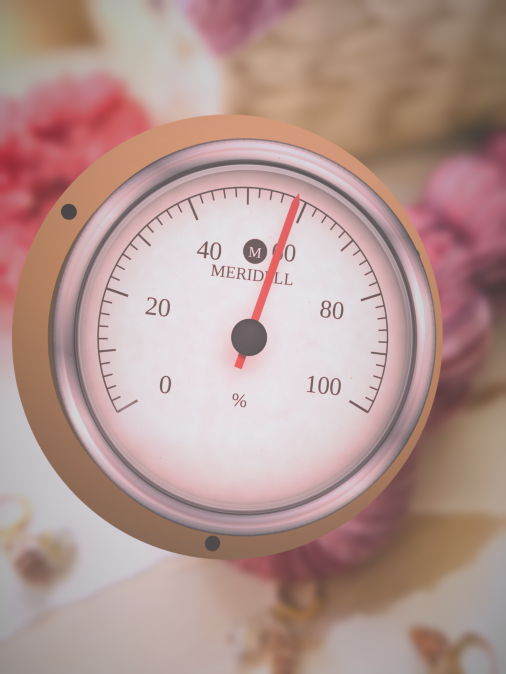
% 58
